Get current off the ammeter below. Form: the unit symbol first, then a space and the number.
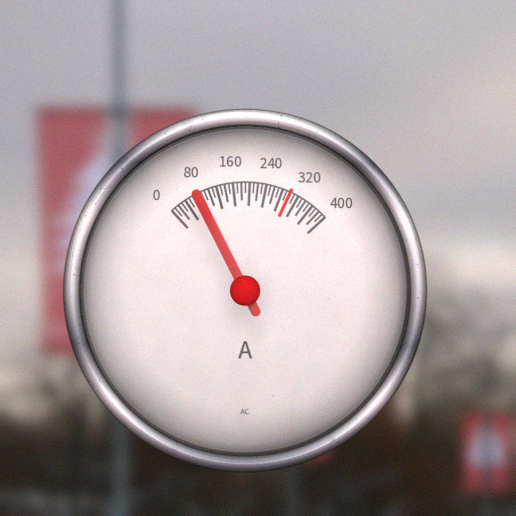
A 70
